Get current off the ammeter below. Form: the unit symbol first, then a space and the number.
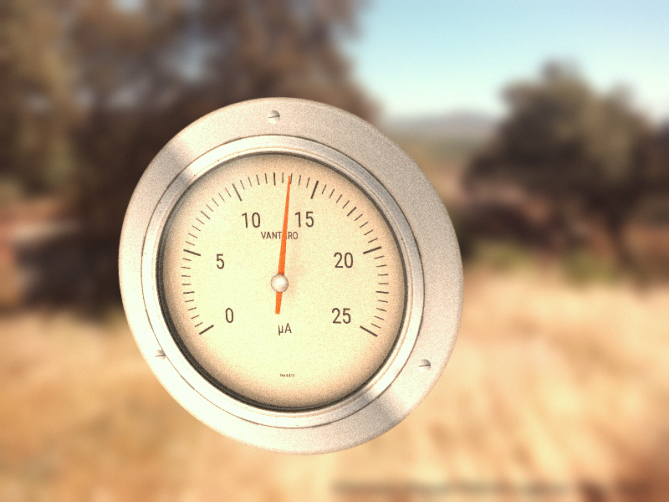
µA 13.5
